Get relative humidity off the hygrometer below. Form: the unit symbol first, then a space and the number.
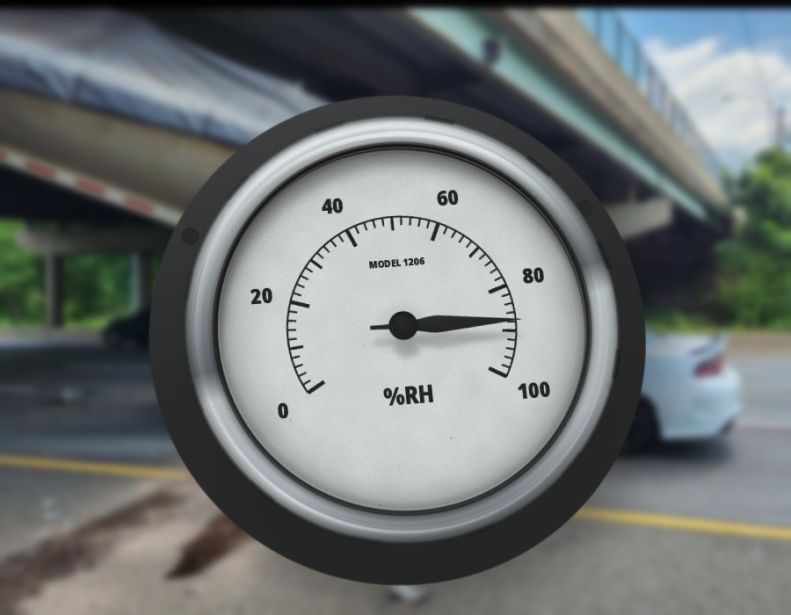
% 88
